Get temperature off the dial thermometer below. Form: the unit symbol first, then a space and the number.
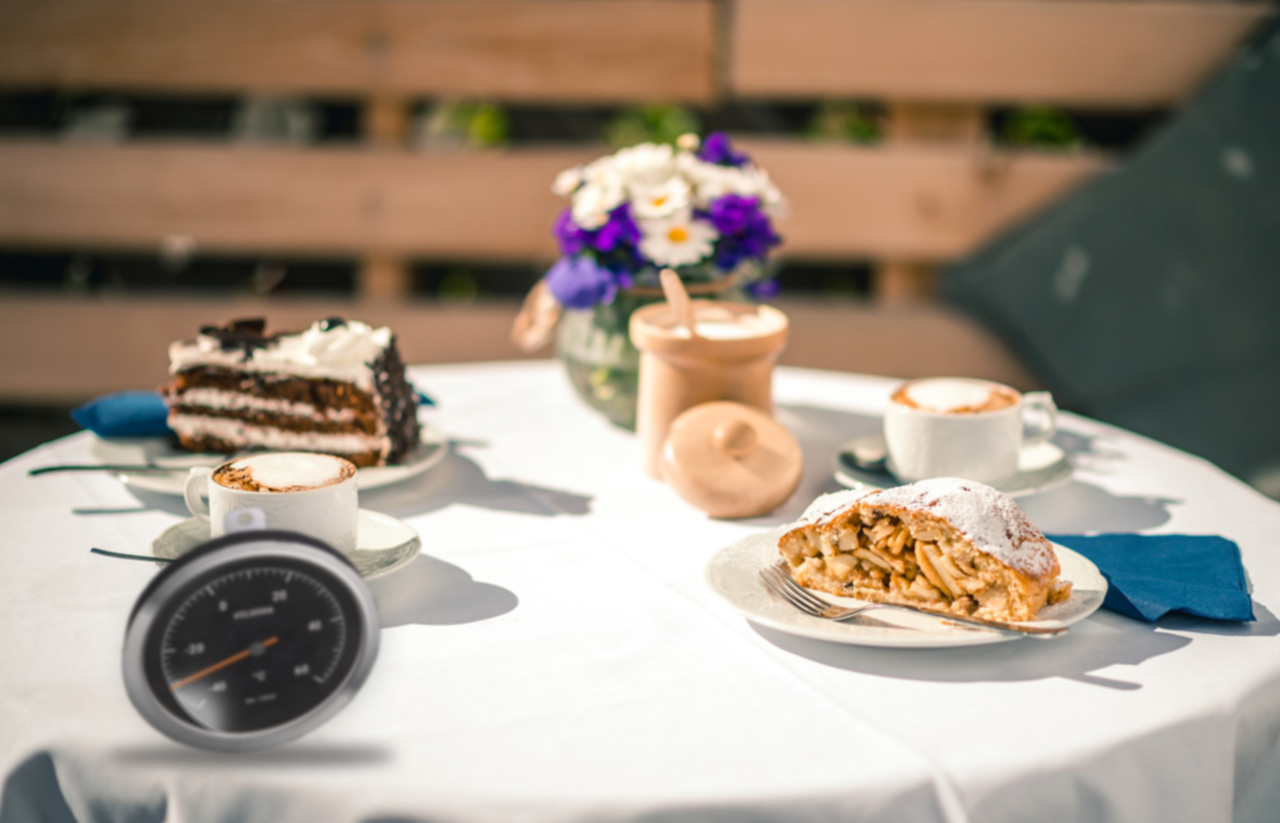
°C -30
